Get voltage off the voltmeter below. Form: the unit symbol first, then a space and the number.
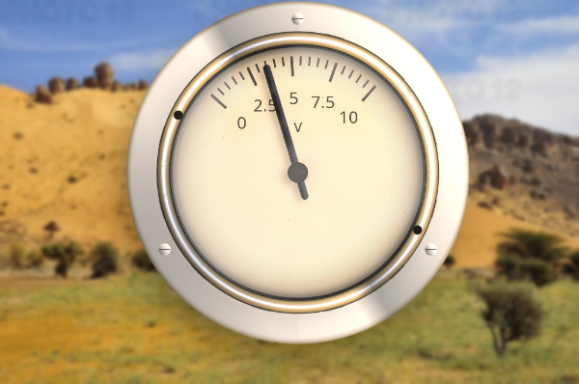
V 3.5
